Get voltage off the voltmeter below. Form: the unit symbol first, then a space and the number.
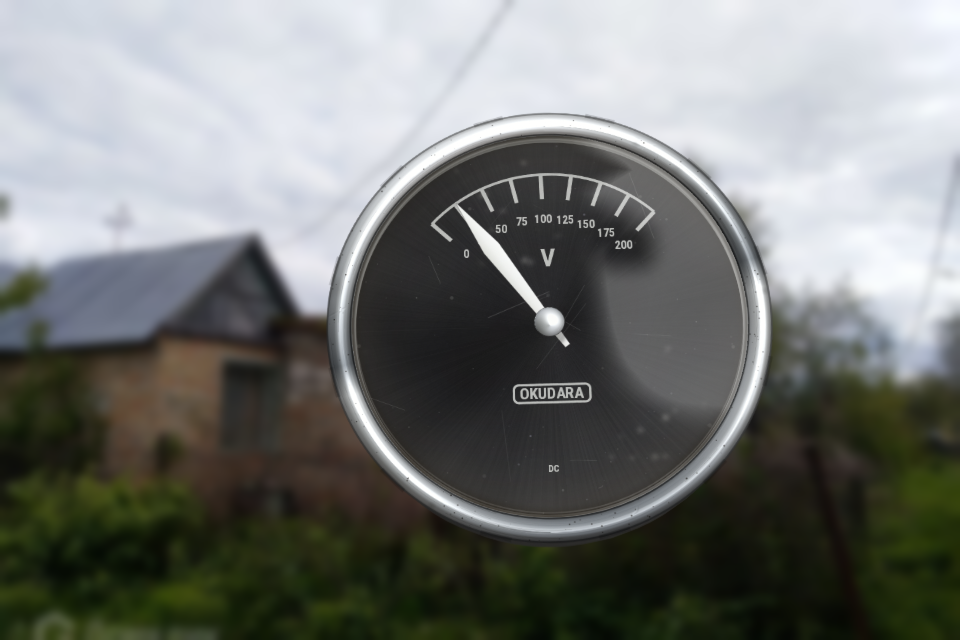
V 25
